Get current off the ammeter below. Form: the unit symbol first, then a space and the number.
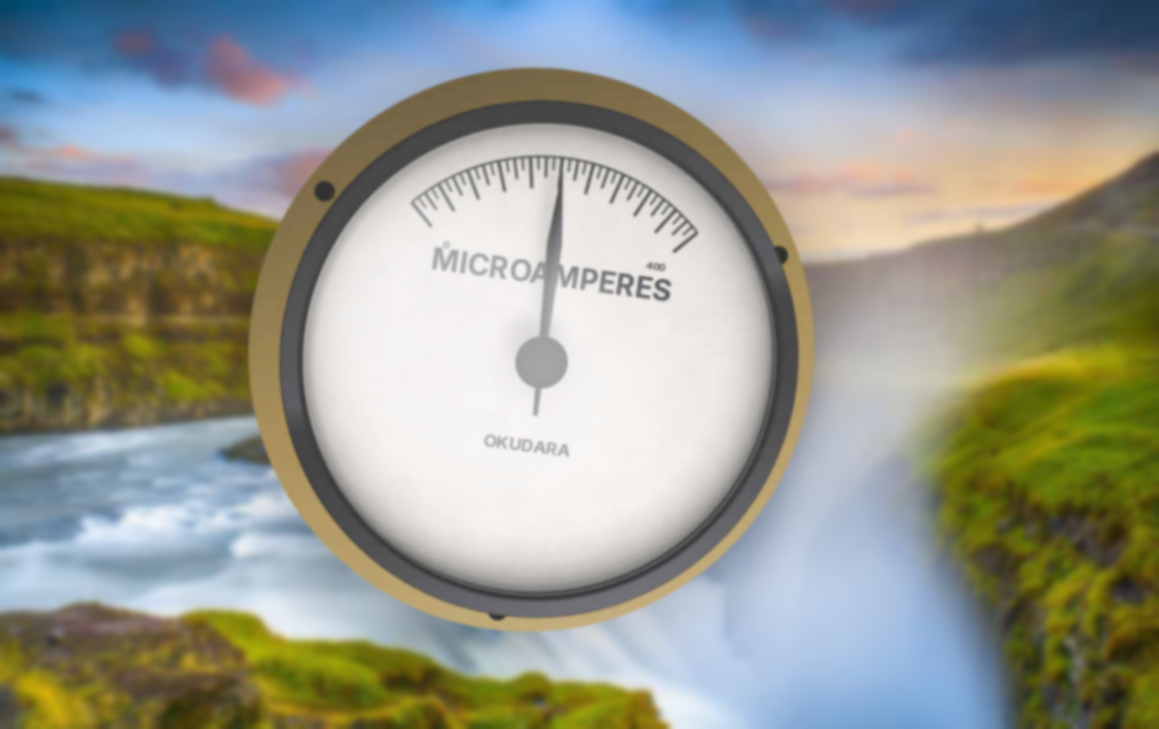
µA 200
